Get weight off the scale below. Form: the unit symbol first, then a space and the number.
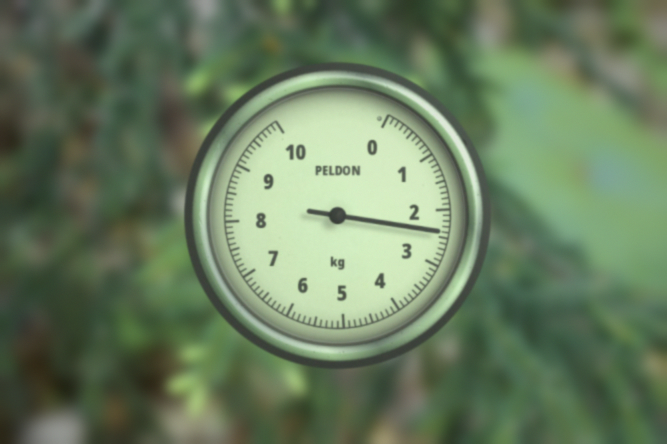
kg 2.4
